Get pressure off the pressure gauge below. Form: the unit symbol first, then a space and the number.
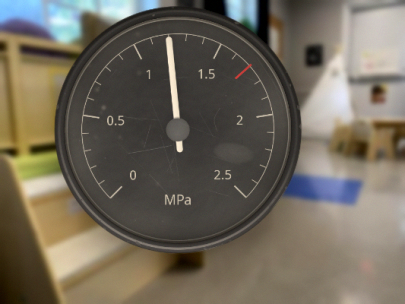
MPa 1.2
